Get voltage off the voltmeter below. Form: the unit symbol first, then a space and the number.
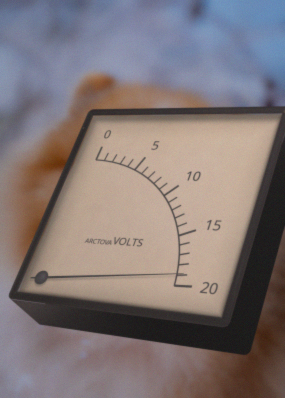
V 19
